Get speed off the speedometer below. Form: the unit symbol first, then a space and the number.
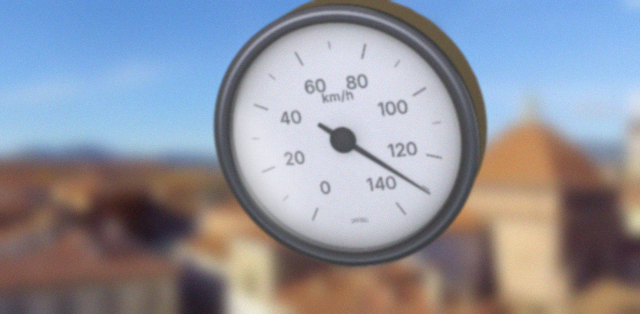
km/h 130
